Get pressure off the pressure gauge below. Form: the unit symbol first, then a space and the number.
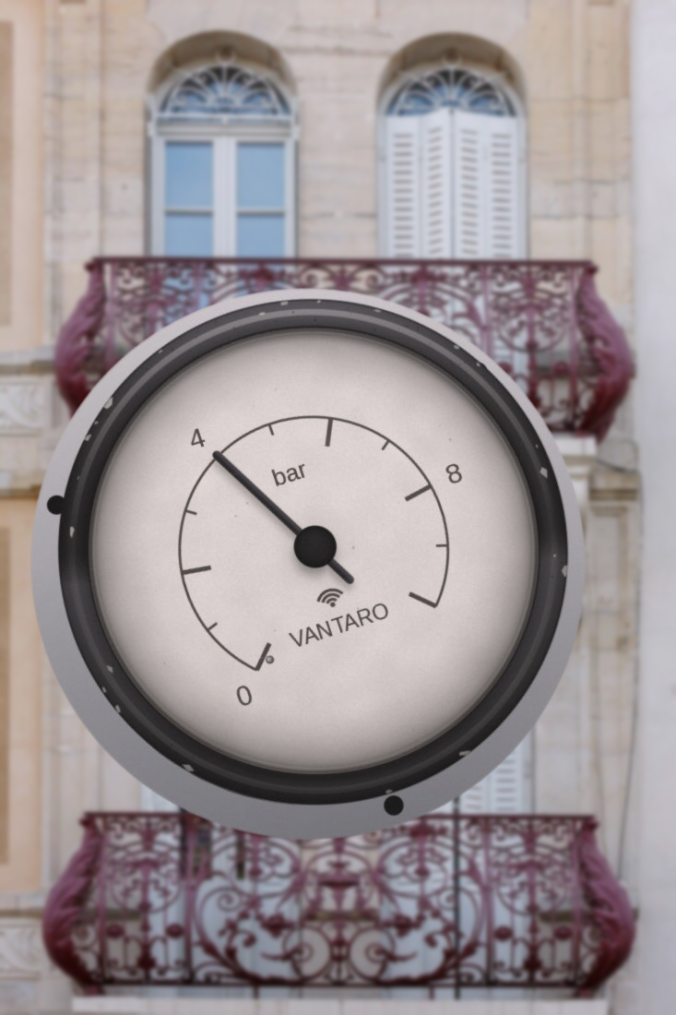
bar 4
